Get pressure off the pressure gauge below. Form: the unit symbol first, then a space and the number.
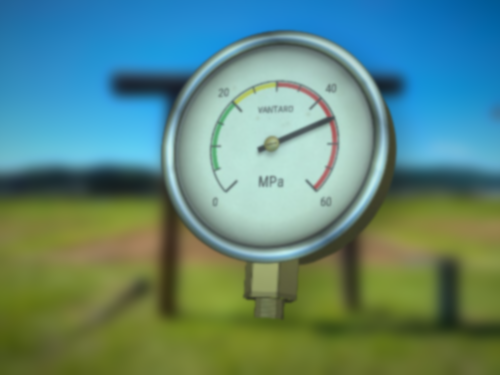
MPa 45
